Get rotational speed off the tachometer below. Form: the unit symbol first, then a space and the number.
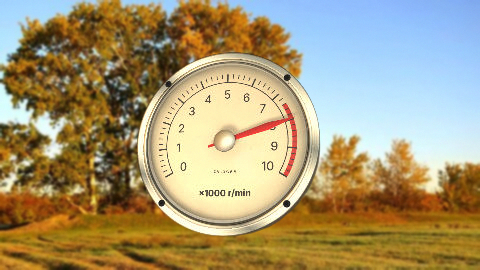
rpm 8000
